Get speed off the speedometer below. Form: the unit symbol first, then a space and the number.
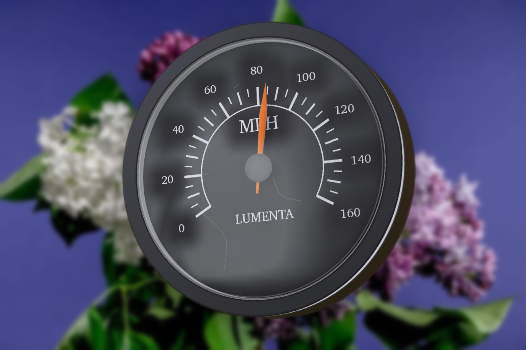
mph 85
